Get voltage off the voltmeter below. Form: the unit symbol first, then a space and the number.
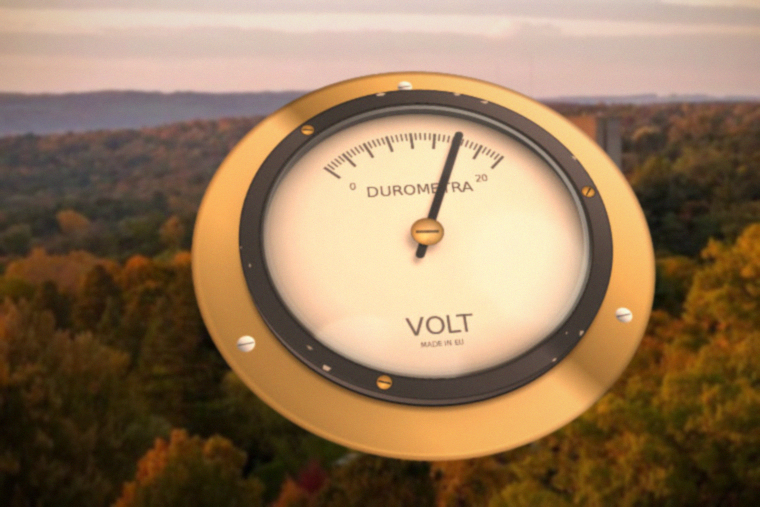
V 15
